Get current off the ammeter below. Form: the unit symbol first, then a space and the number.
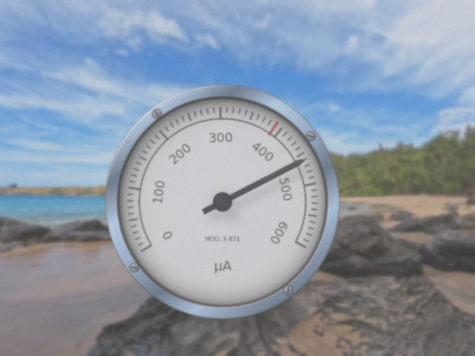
µA 460
